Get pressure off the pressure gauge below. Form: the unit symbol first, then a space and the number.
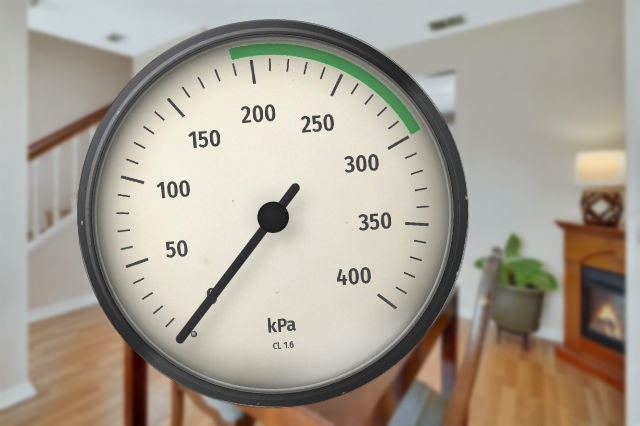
kPa 0
